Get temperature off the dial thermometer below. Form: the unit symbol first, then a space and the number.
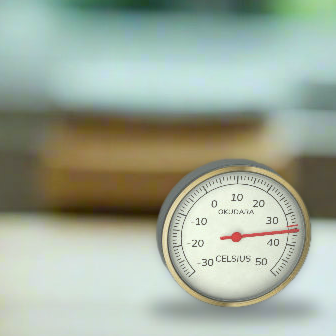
°C 35
